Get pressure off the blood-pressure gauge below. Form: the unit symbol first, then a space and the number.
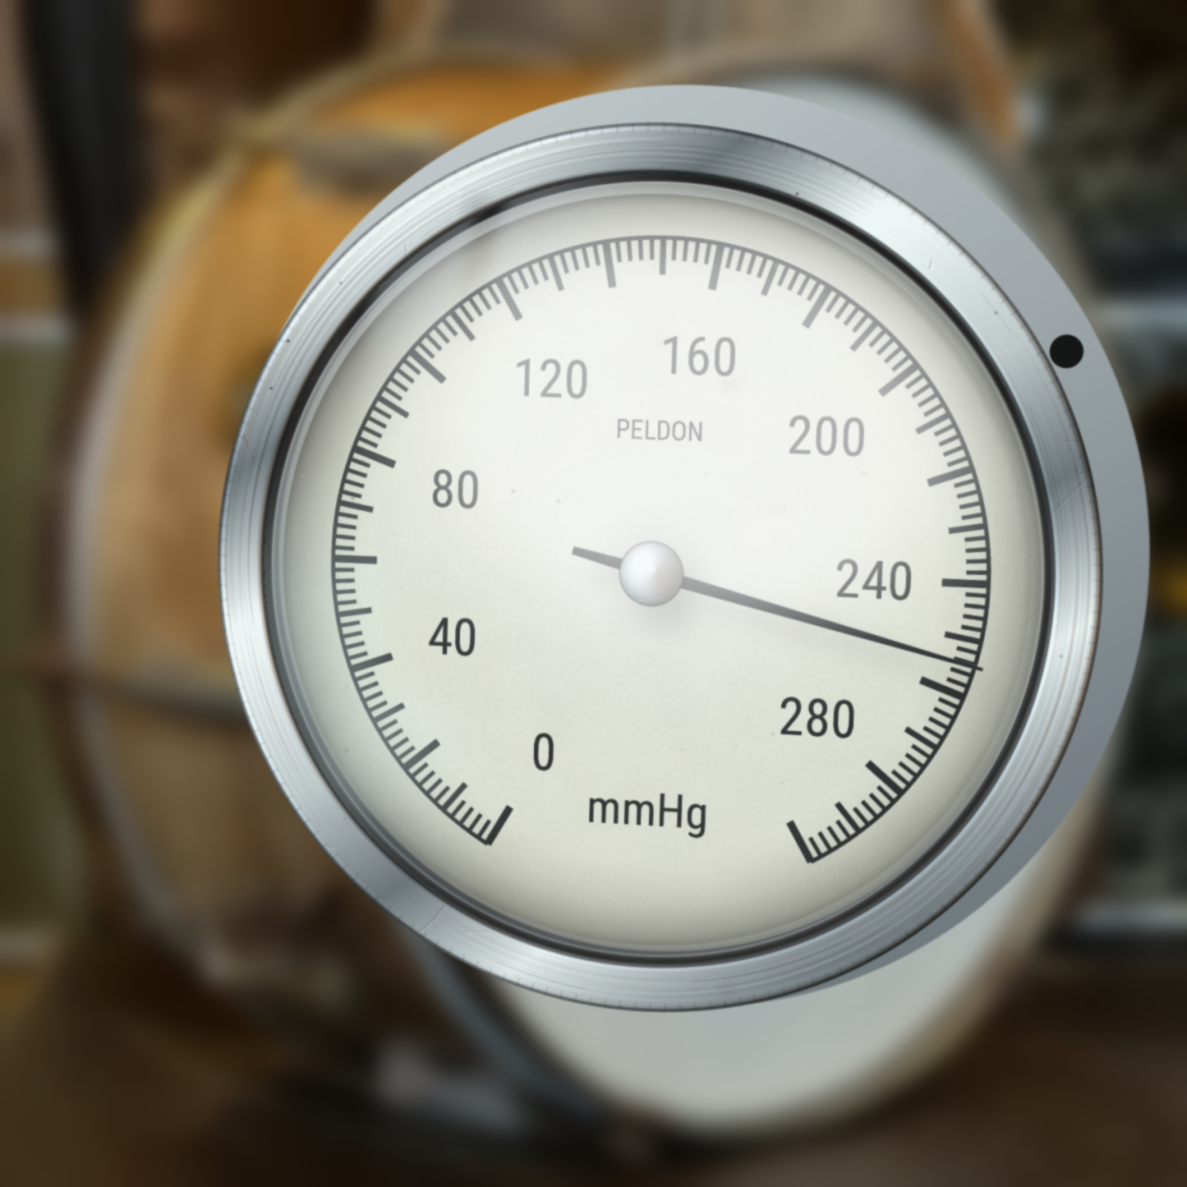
mmHg 254
